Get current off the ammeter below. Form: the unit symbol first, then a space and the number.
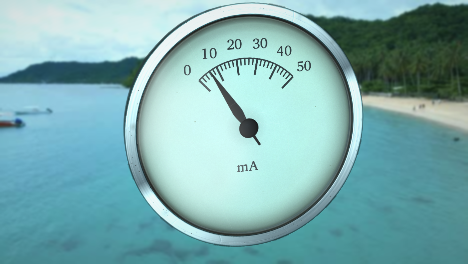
mA 6
